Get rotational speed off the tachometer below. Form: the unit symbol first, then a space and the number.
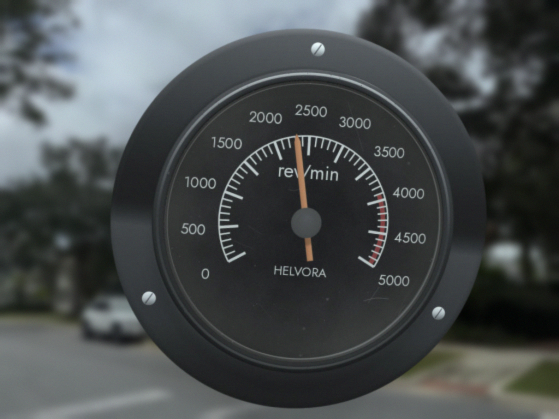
rpm 2300
